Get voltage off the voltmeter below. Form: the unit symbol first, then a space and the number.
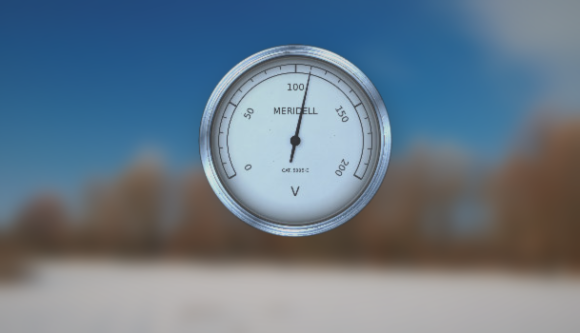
V 110
